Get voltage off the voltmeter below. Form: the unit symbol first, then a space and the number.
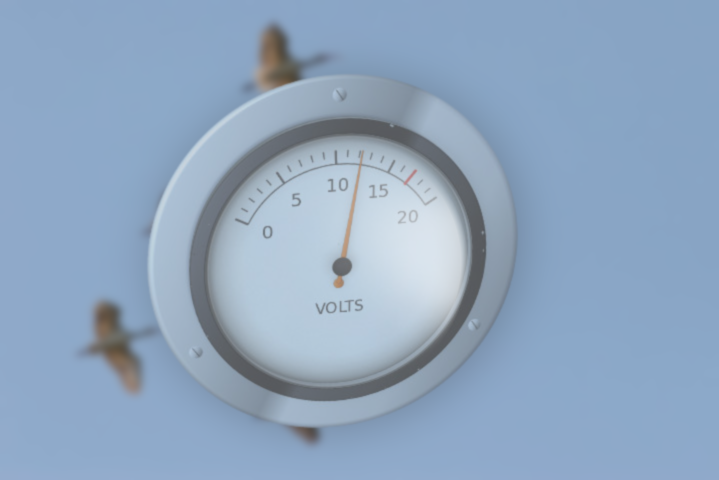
V 12
